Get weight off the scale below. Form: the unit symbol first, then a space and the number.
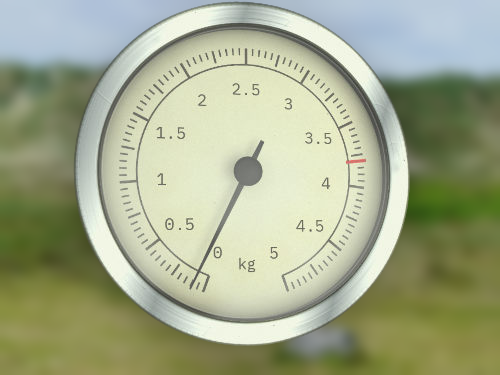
kg 0.1
